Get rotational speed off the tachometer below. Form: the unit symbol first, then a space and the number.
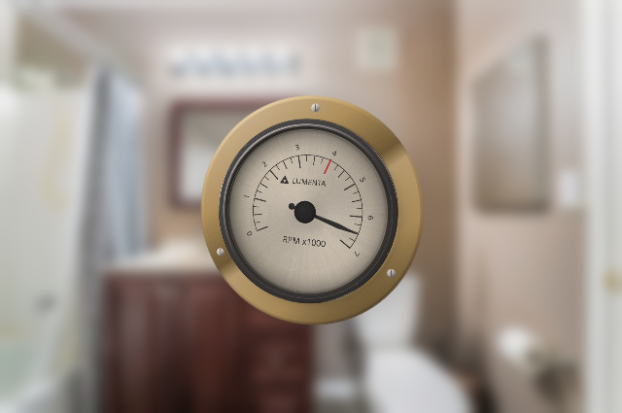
rpm 6500
